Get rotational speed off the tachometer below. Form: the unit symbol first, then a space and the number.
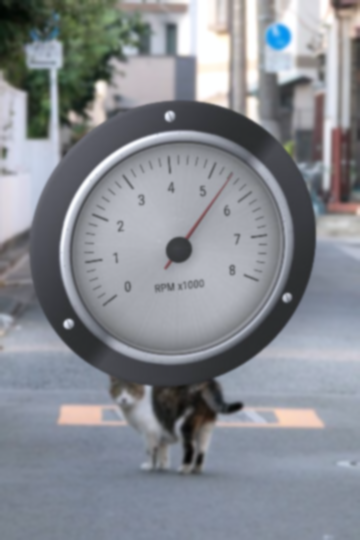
rpm 5400
